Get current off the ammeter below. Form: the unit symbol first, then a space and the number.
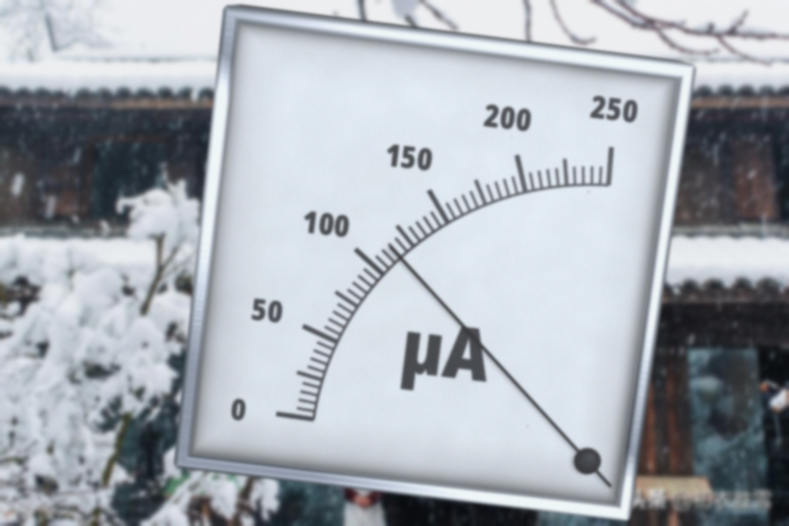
µA 115
